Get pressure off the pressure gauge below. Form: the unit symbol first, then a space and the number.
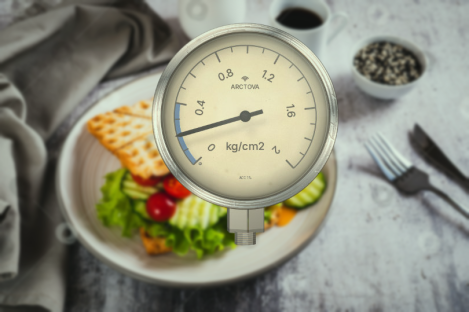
kg/cm² 0.2
